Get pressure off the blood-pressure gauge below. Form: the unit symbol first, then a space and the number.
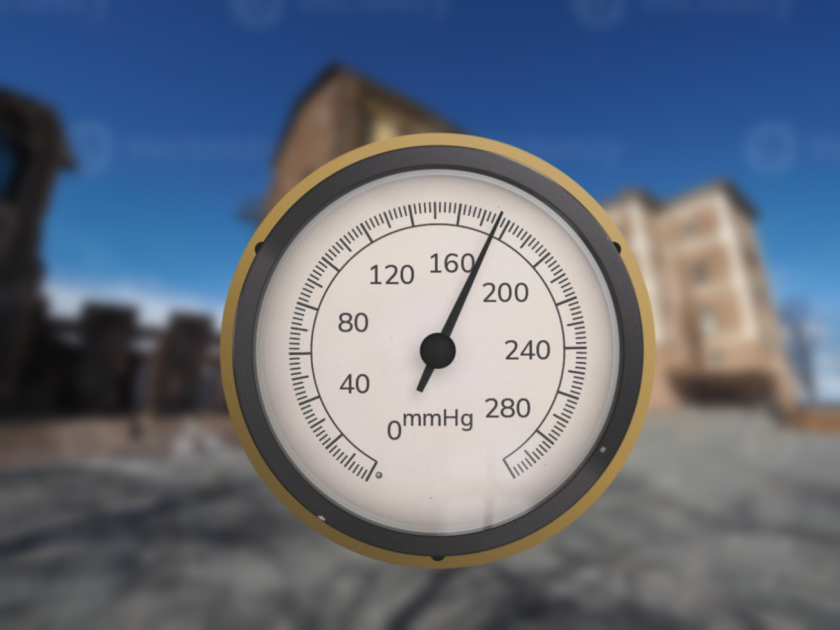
mmHg 176
